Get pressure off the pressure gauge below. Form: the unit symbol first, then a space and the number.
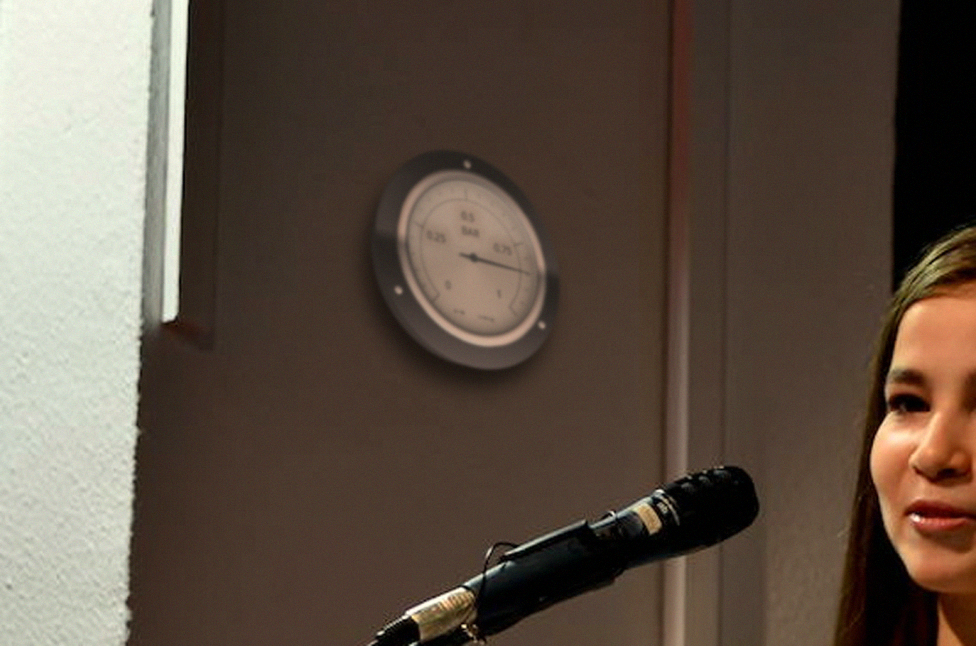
bar 0.85
